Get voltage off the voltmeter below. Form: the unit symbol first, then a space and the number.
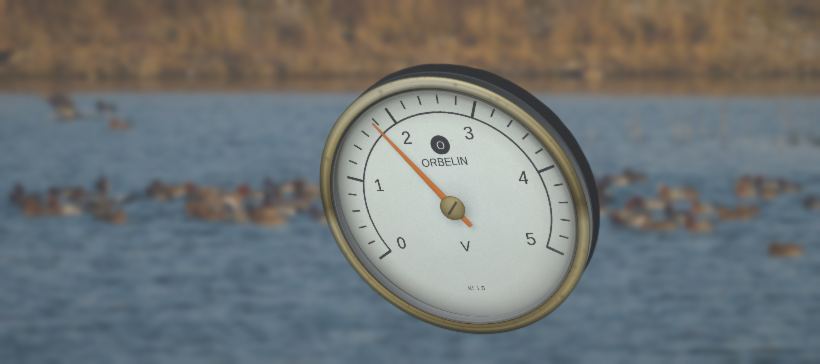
V 1.8
